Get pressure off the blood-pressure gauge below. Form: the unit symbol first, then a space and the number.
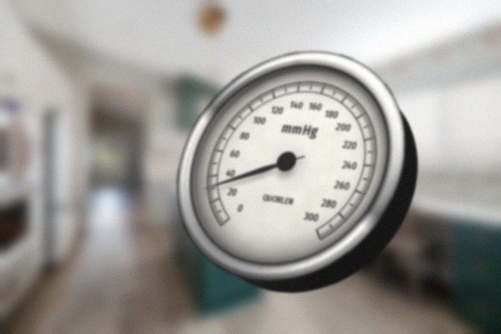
mmHg 30
